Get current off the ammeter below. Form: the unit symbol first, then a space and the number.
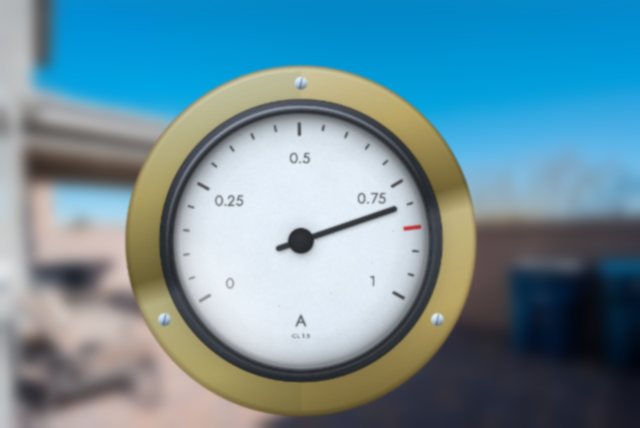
A 0.8
